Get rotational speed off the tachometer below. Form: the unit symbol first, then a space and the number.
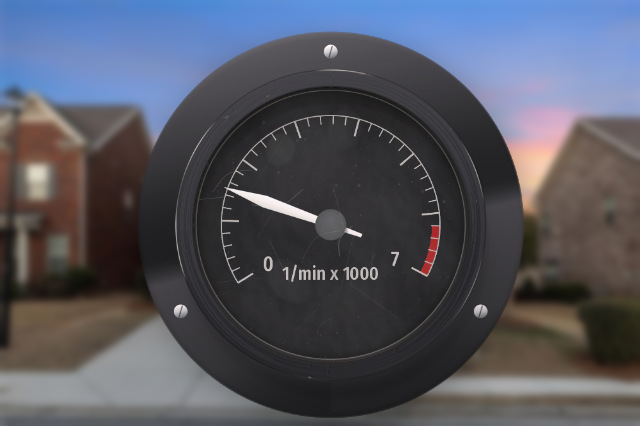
rpm 1500
